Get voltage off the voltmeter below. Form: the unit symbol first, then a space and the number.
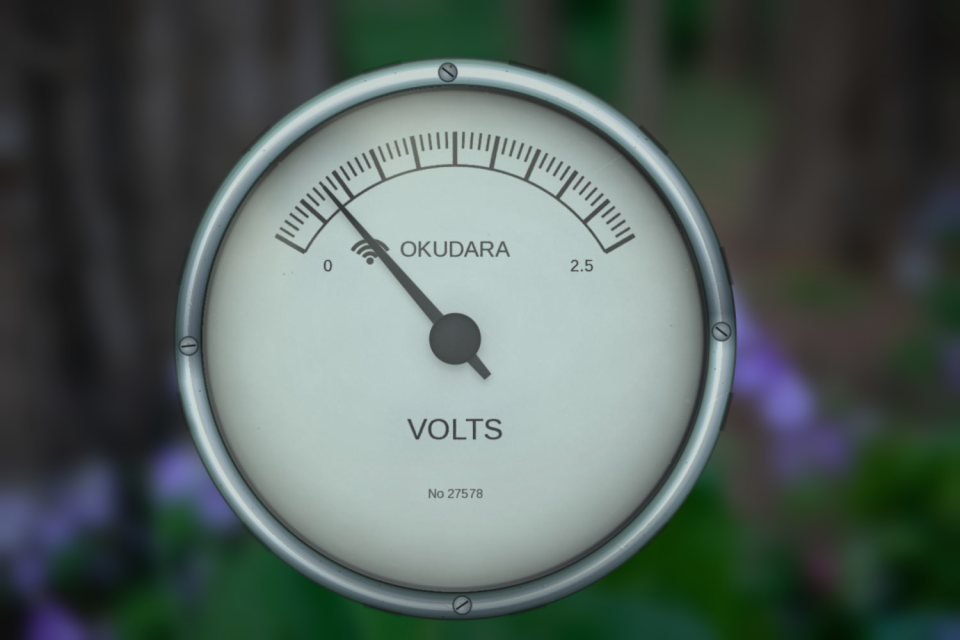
V 0.4
